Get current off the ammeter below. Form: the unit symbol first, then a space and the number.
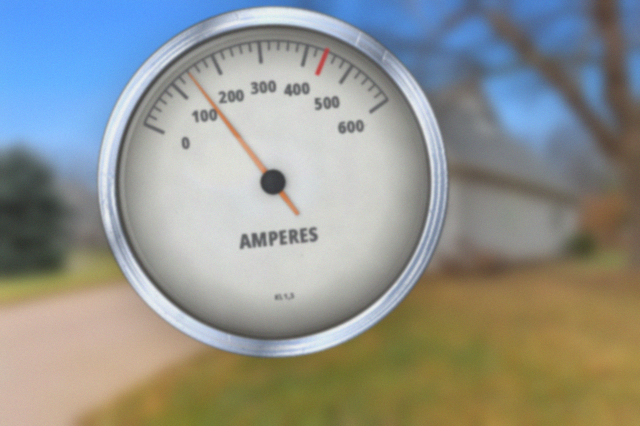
A 140
